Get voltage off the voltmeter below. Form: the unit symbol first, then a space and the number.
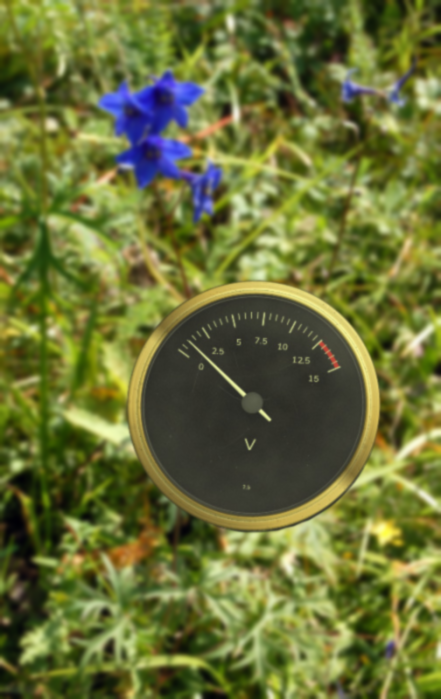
V 1
